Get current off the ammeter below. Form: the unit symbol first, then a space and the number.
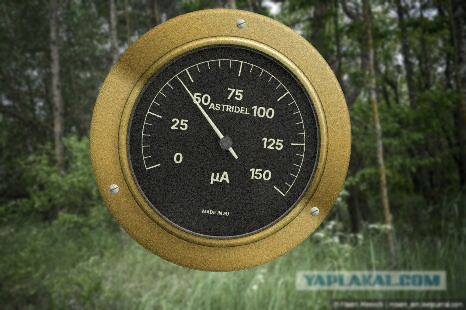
µA 45
